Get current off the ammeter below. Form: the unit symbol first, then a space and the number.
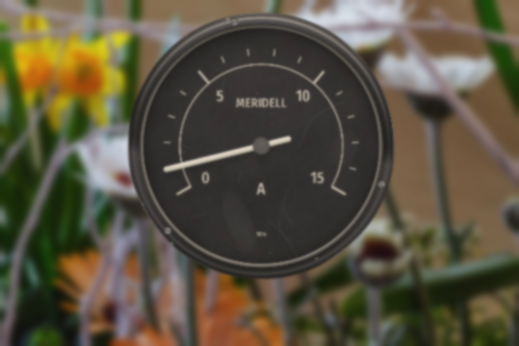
A 1
